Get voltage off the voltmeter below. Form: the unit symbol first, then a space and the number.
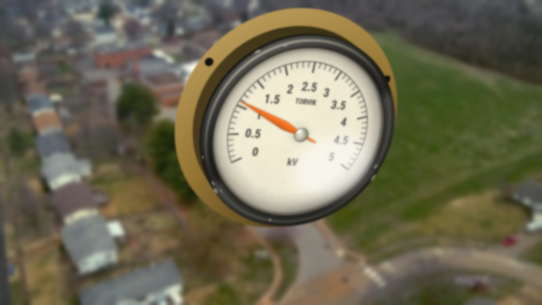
kV 1.1
